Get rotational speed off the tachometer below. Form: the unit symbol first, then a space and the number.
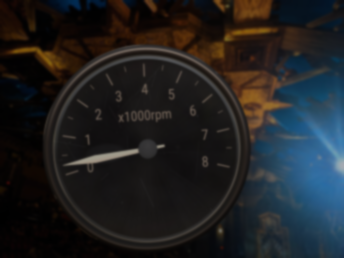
rpm 250
